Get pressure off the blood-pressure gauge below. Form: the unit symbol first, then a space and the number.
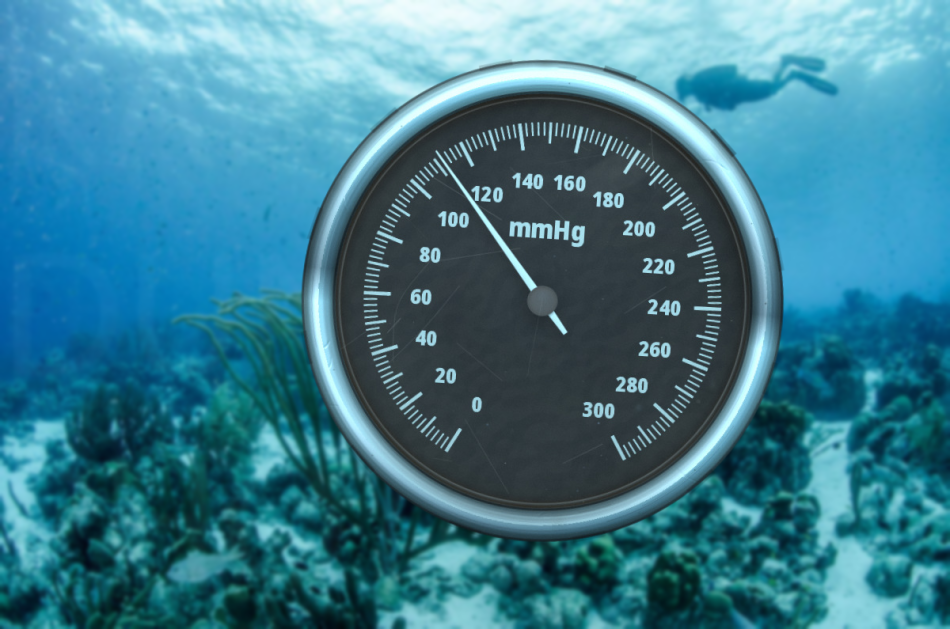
mmHg 112
